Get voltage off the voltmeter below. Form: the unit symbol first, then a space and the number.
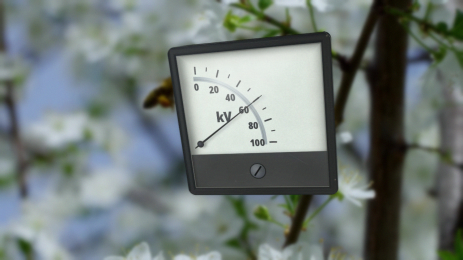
kV 60
